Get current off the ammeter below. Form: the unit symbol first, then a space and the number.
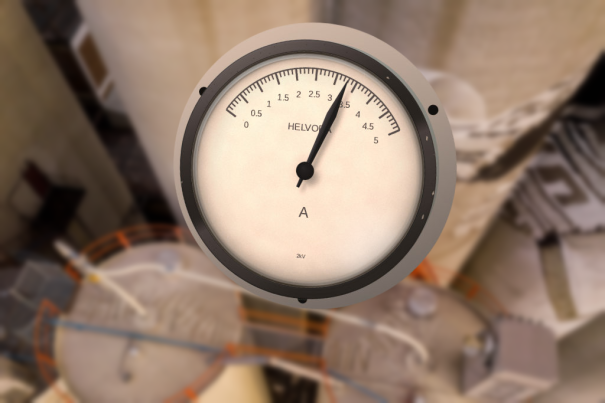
A 3.3
